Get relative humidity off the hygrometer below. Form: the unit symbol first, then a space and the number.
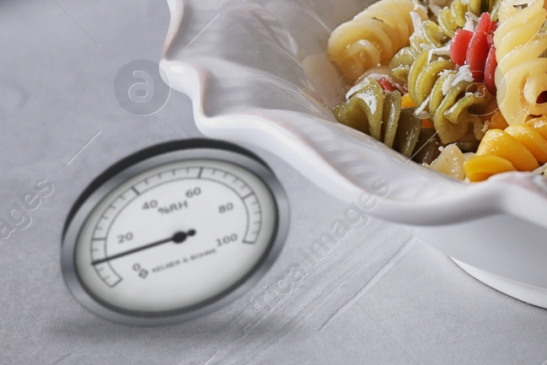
% 12
